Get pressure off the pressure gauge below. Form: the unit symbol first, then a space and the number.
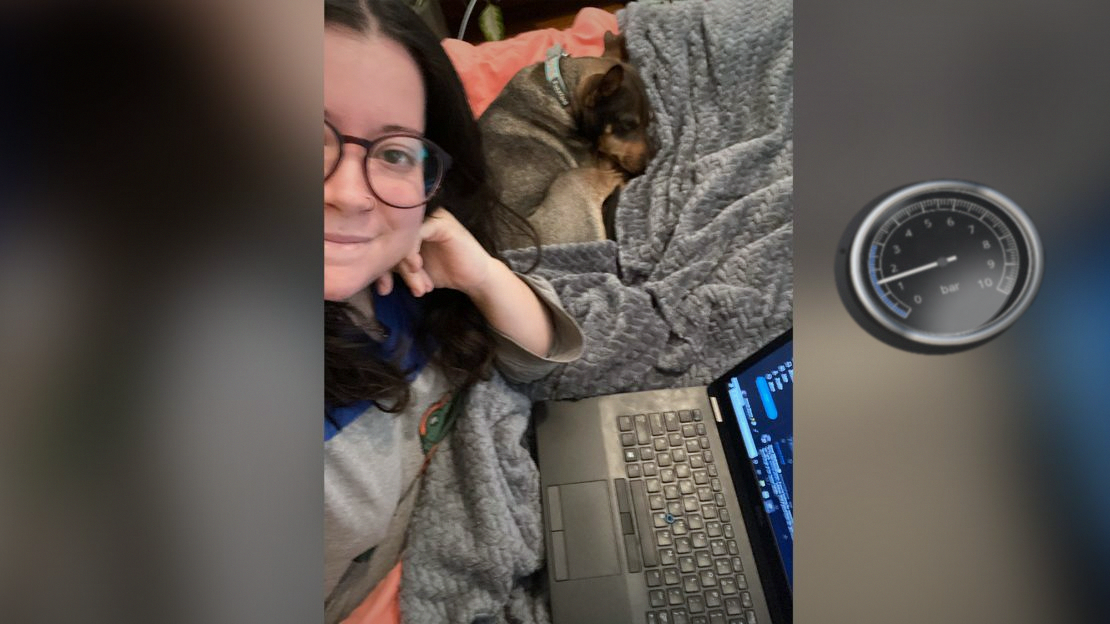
bar 1.5
